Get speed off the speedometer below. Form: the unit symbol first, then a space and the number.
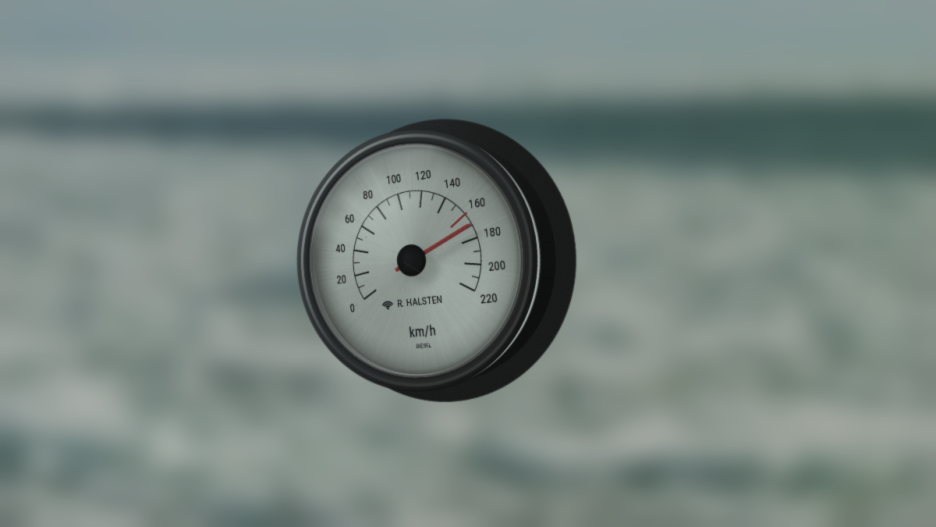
km/h 170
